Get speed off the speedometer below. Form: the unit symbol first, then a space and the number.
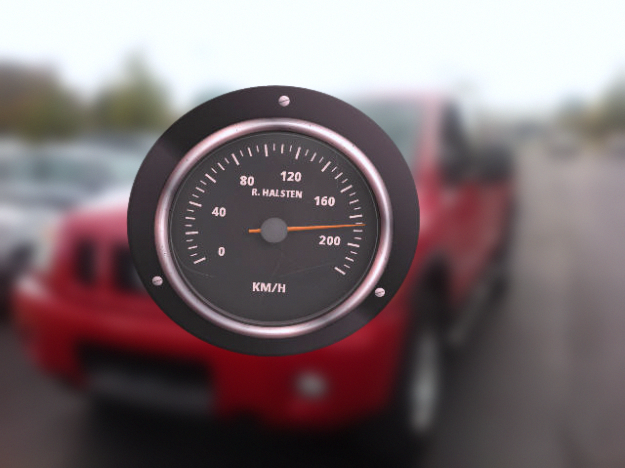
km/h 185
